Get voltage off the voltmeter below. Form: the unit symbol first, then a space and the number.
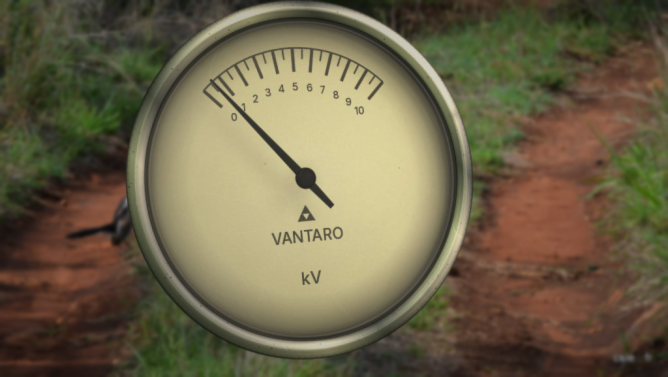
kV 0.5
